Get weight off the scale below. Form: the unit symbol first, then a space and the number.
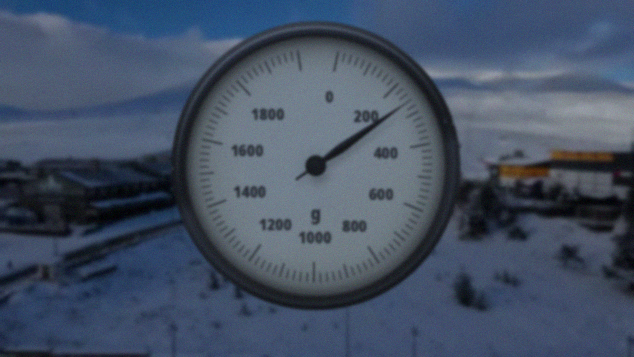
g 260
